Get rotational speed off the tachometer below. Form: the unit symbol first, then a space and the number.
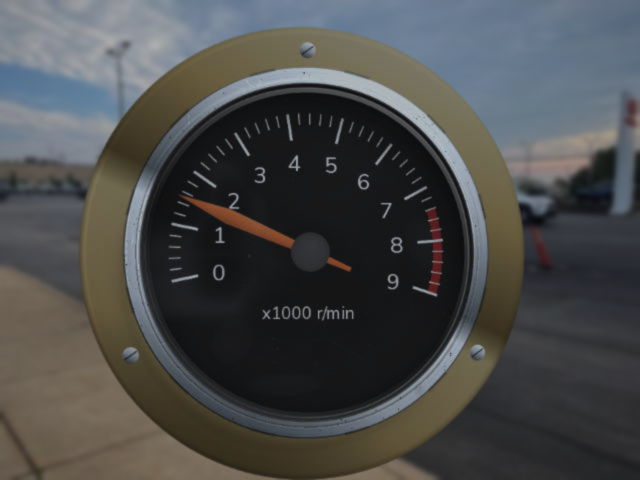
rpm 1500
